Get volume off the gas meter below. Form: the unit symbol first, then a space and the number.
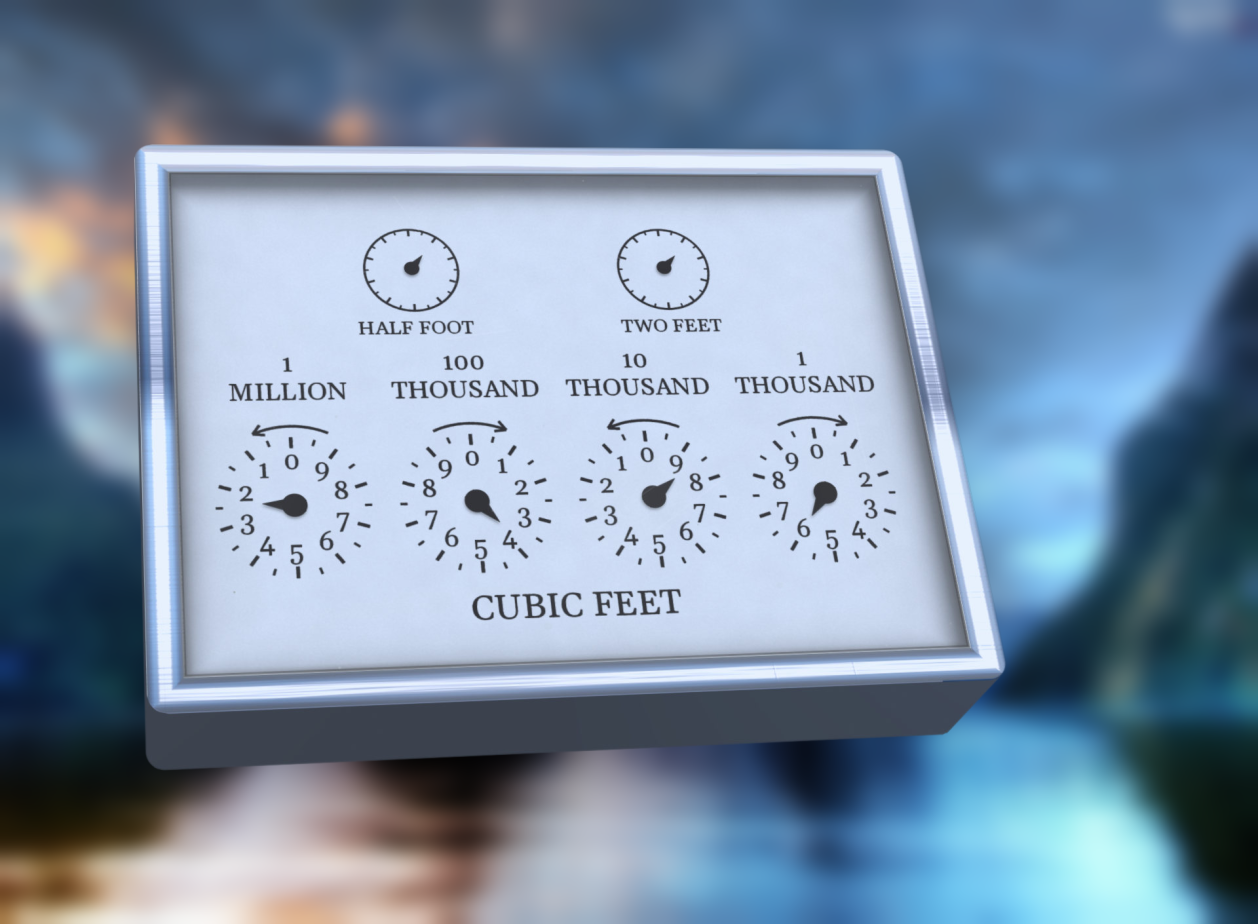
ft³ 238600
